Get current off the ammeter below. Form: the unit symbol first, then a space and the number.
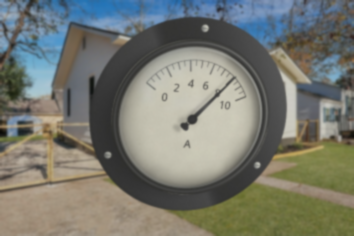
A 8
